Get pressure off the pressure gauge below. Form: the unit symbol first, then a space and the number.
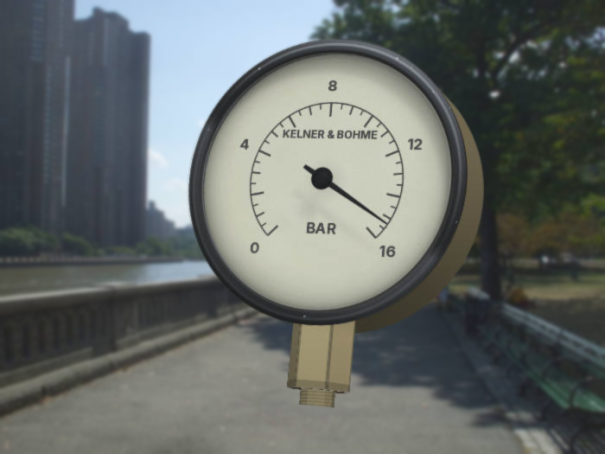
bar 15.25
